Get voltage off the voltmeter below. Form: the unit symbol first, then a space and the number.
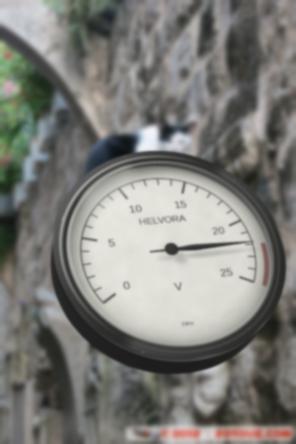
V 22
